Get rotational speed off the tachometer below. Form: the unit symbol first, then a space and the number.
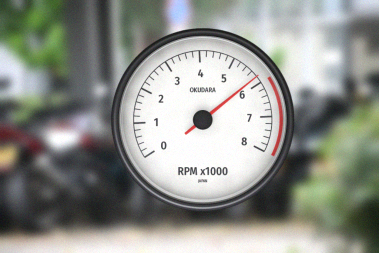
rpm 5800
